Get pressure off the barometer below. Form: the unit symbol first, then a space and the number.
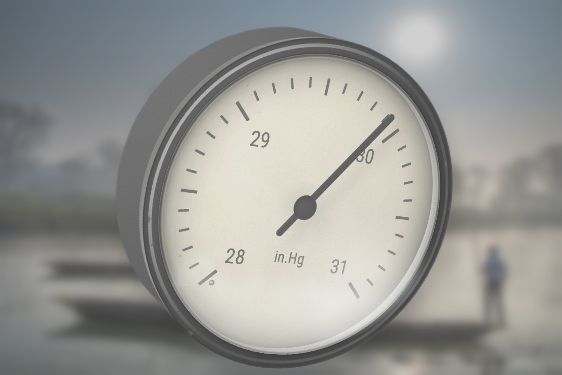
inHg 29.9
